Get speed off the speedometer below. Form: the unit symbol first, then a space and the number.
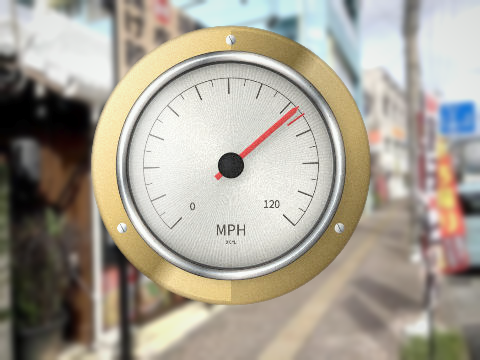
mph 82.5
